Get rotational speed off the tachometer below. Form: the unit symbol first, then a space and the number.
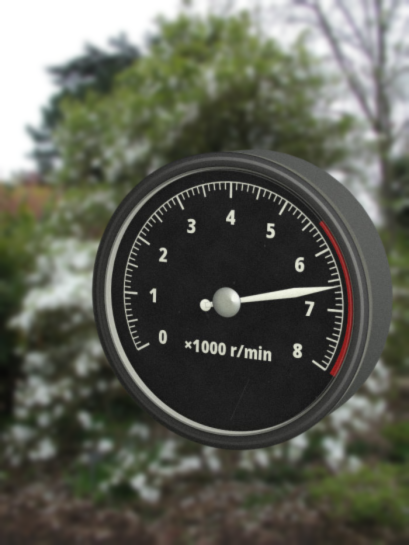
rpm 6600
